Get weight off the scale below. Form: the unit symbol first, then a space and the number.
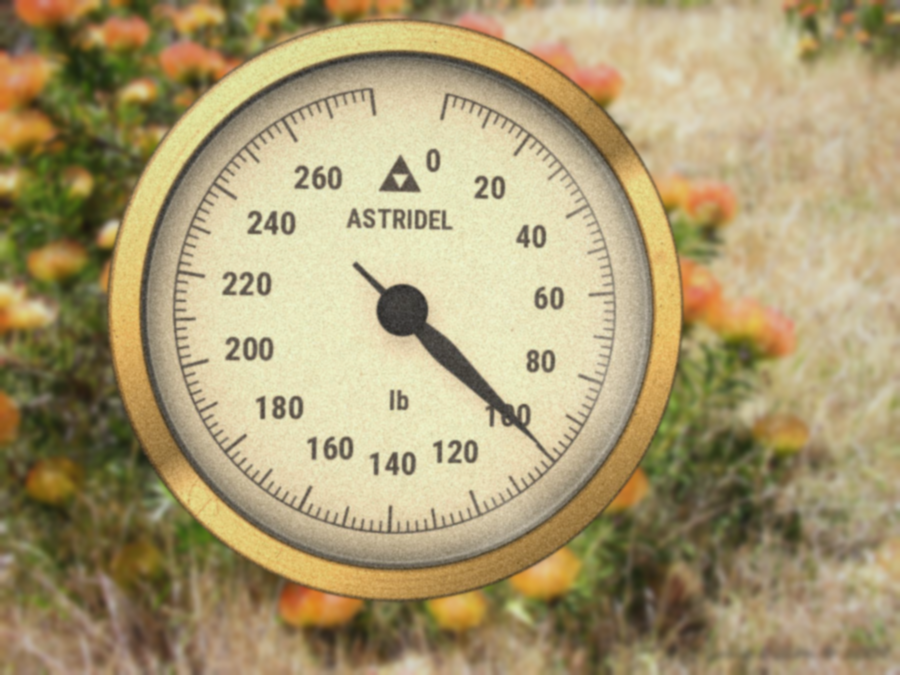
lb 100
